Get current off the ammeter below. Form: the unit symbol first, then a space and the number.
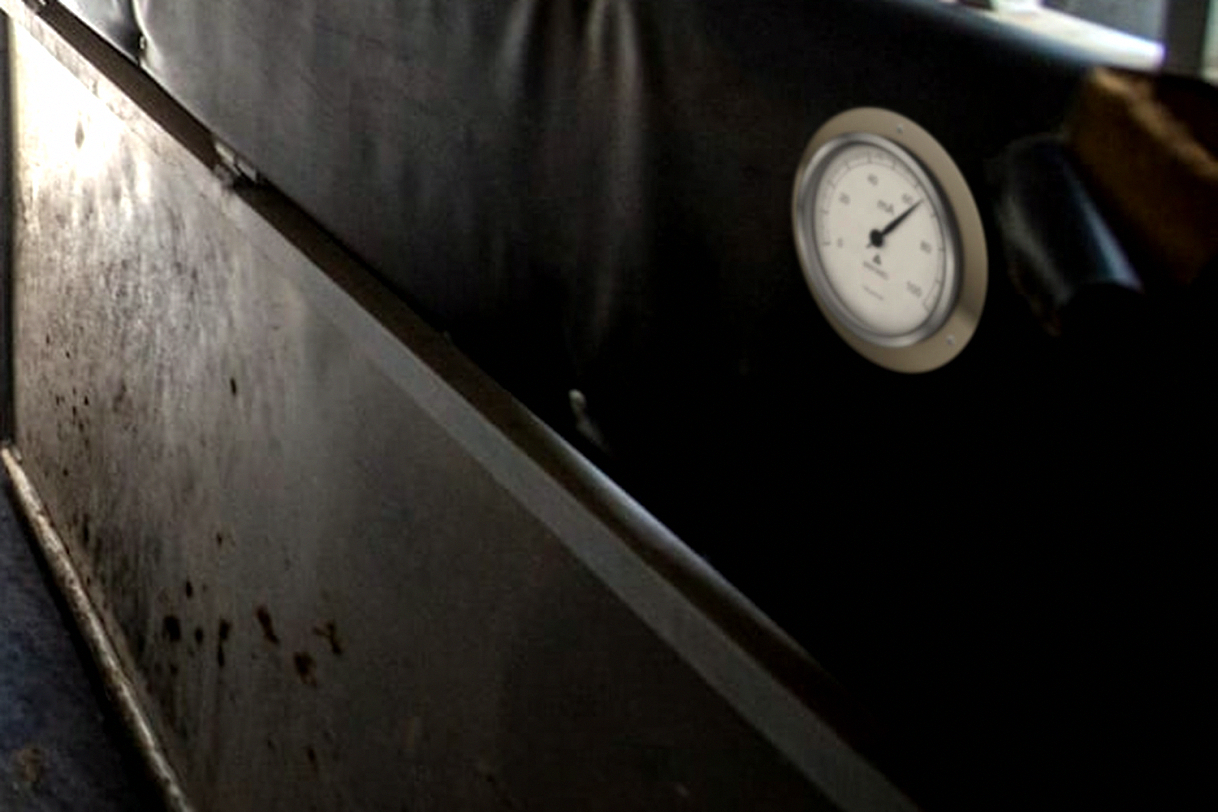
mA 65
